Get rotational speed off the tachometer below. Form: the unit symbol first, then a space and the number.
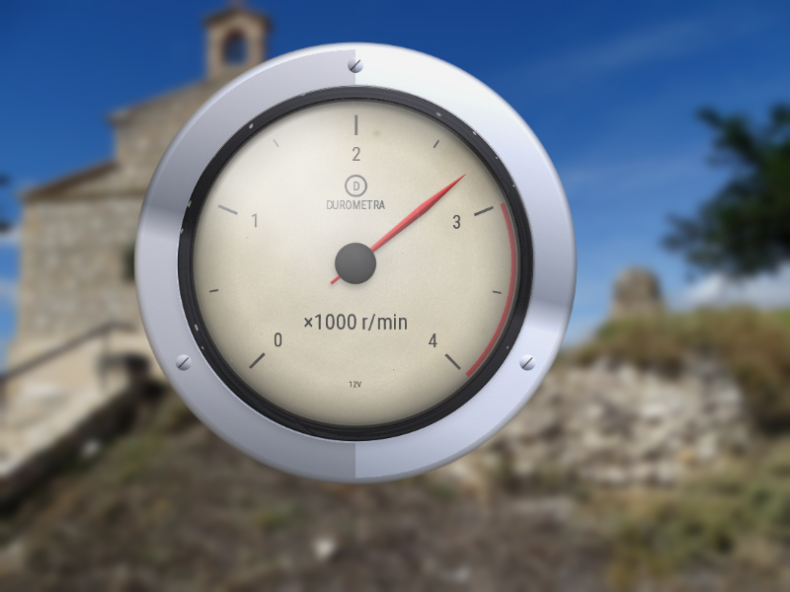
rpm 2750
